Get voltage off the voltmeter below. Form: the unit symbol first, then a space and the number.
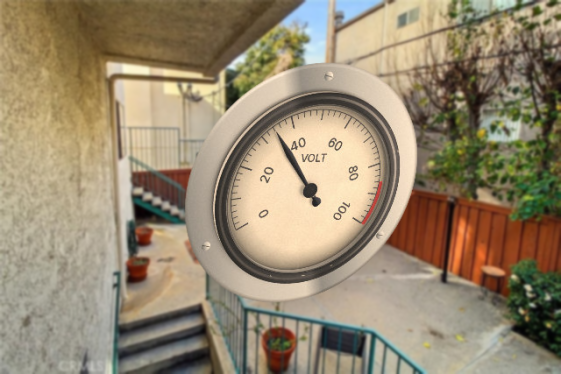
V 34
